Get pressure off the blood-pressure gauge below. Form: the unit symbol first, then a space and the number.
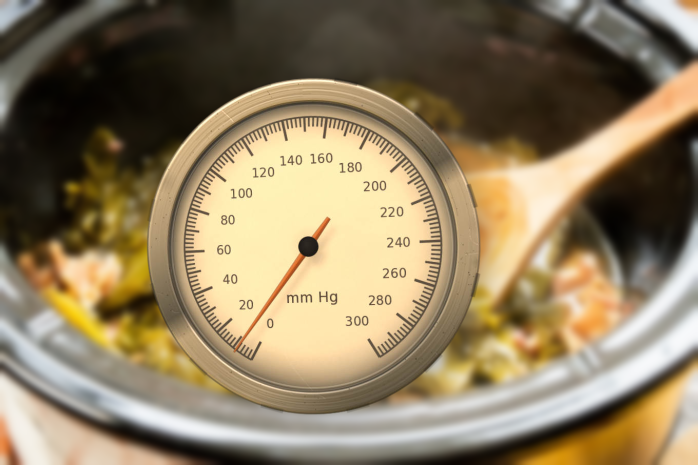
mmHg 8
